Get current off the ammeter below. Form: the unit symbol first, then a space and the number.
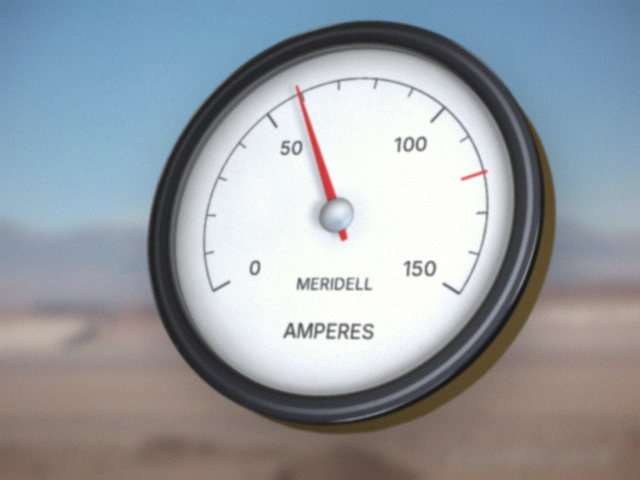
A 60
